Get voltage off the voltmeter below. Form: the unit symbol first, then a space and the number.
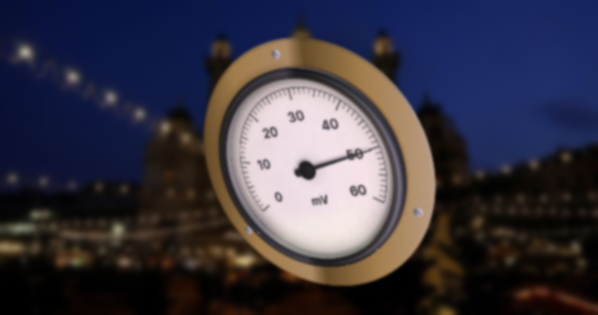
mV 50
